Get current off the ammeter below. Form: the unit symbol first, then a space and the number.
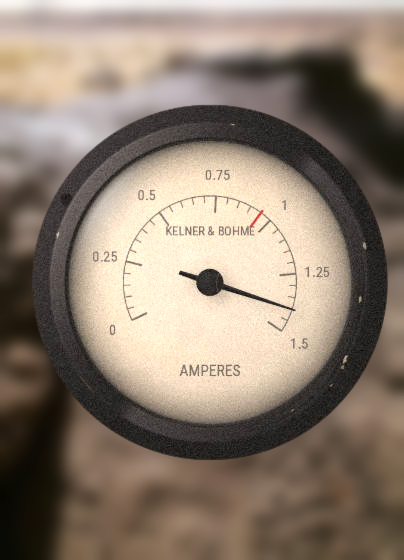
A 1.4
